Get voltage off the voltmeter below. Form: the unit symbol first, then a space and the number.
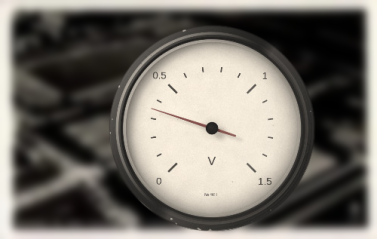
V 0.35
